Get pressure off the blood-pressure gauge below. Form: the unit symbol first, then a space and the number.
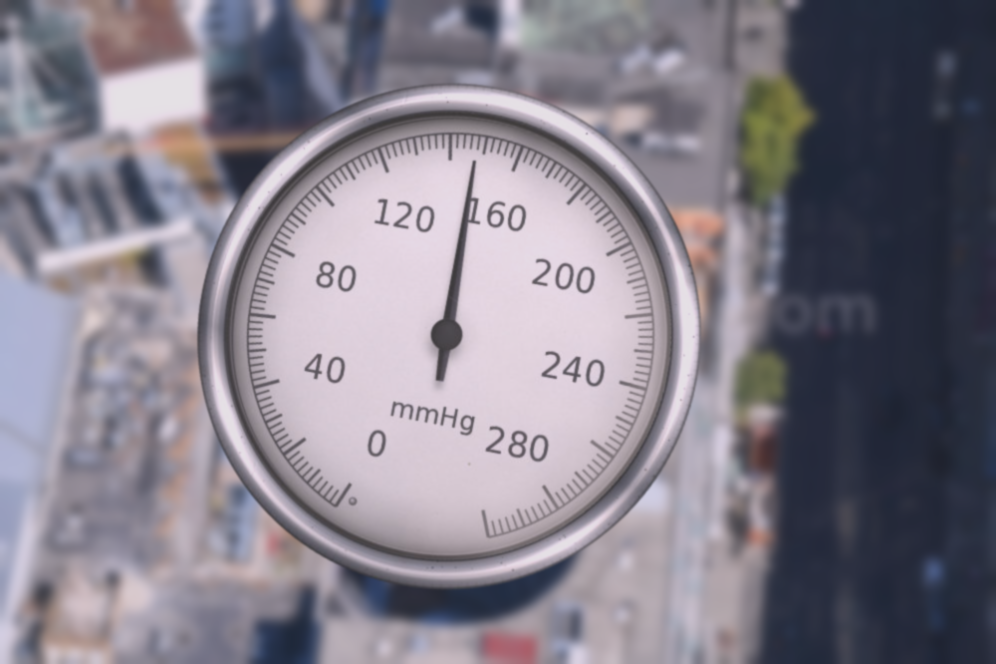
mmHg 148
